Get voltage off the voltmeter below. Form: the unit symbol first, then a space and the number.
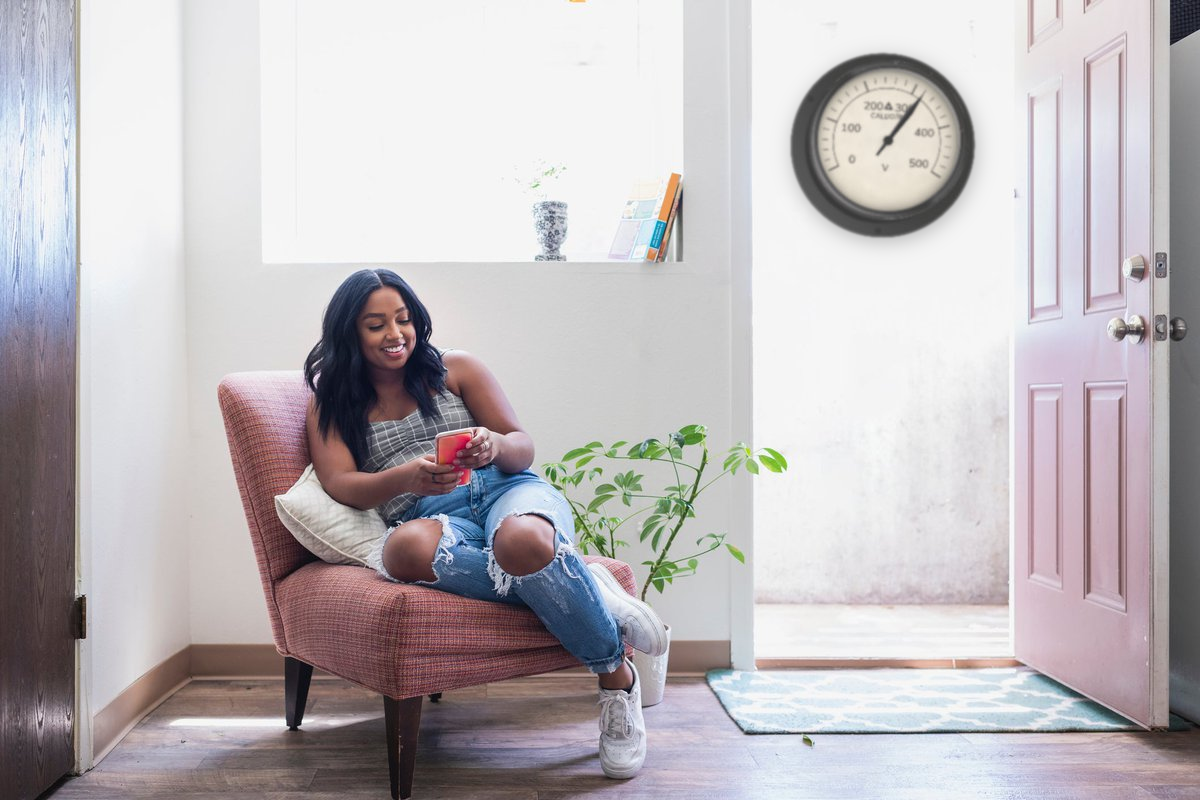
V 320
